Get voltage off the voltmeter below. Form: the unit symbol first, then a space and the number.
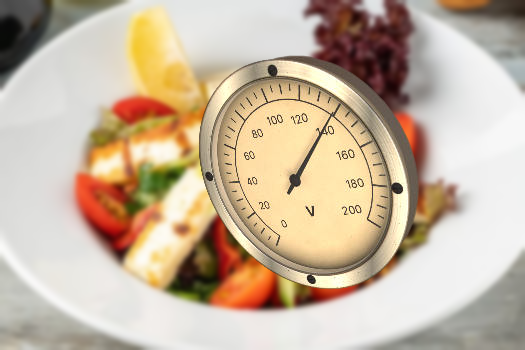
V 140
